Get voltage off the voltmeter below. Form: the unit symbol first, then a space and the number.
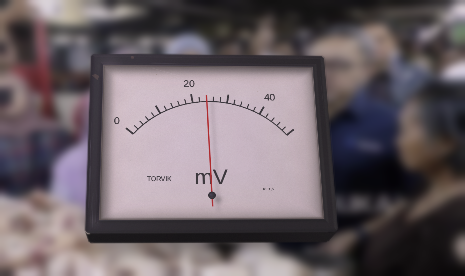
mV 24
